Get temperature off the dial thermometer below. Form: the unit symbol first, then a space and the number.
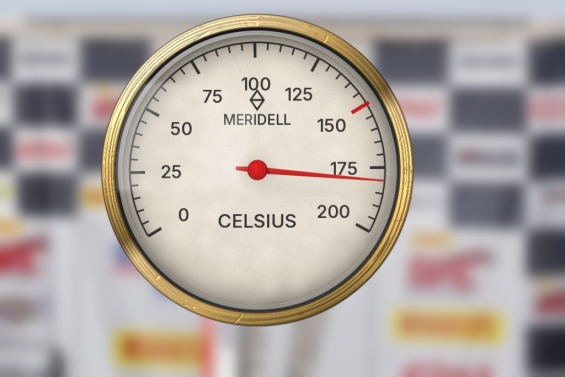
°C 180
